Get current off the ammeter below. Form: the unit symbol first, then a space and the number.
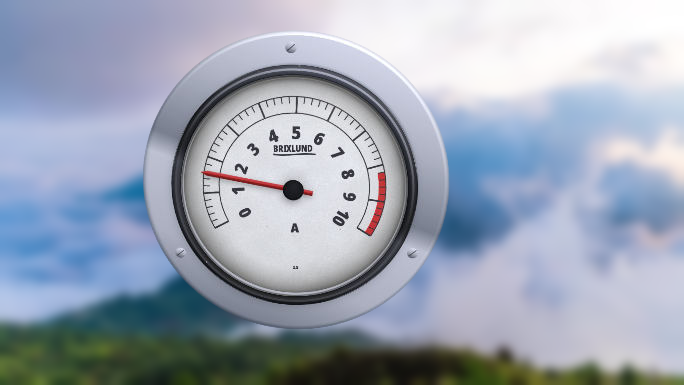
A 1.6
